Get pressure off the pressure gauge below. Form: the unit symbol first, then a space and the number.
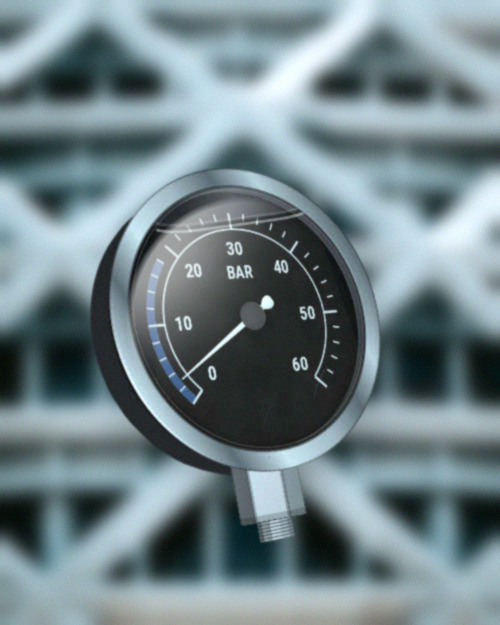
bar 3
